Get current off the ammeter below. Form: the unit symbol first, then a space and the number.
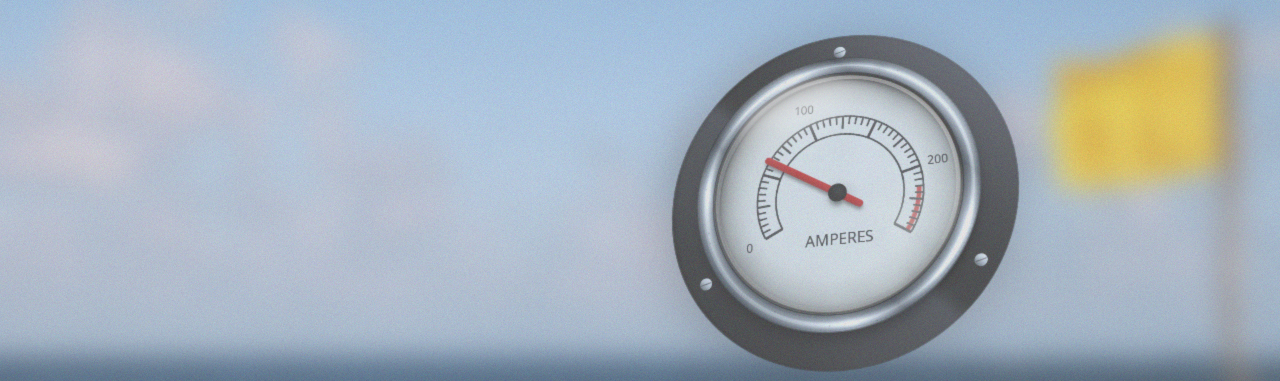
A 60
